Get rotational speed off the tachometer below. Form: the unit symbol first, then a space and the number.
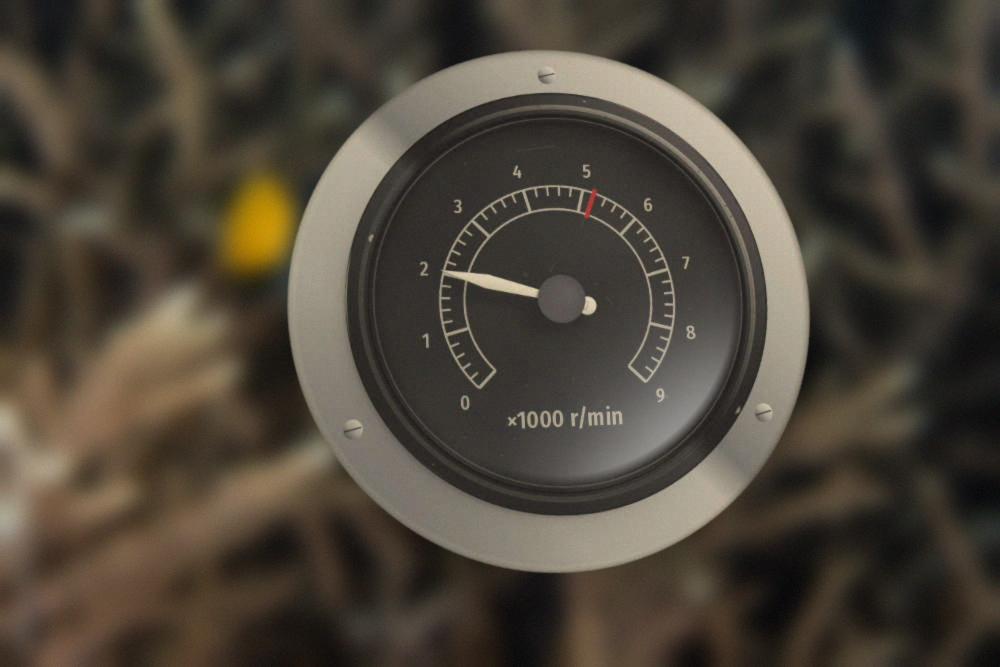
rpm 2000
